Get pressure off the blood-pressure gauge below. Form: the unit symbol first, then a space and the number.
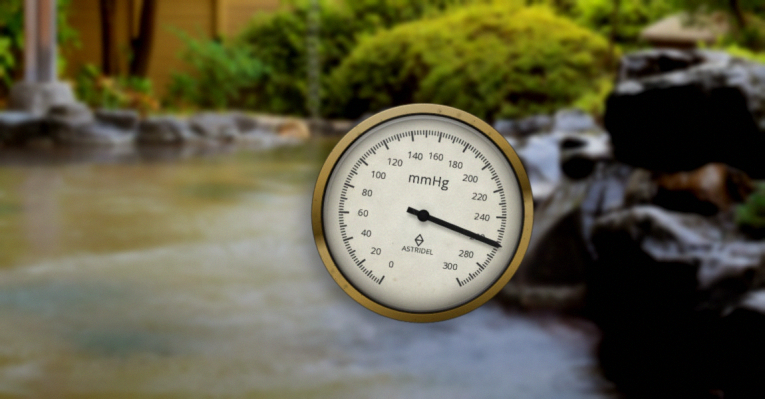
mmHg 260
